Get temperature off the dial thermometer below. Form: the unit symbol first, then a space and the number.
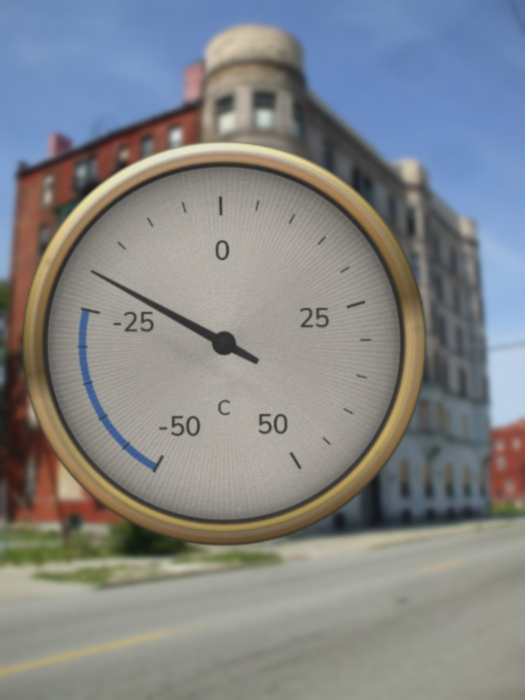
°C -20
